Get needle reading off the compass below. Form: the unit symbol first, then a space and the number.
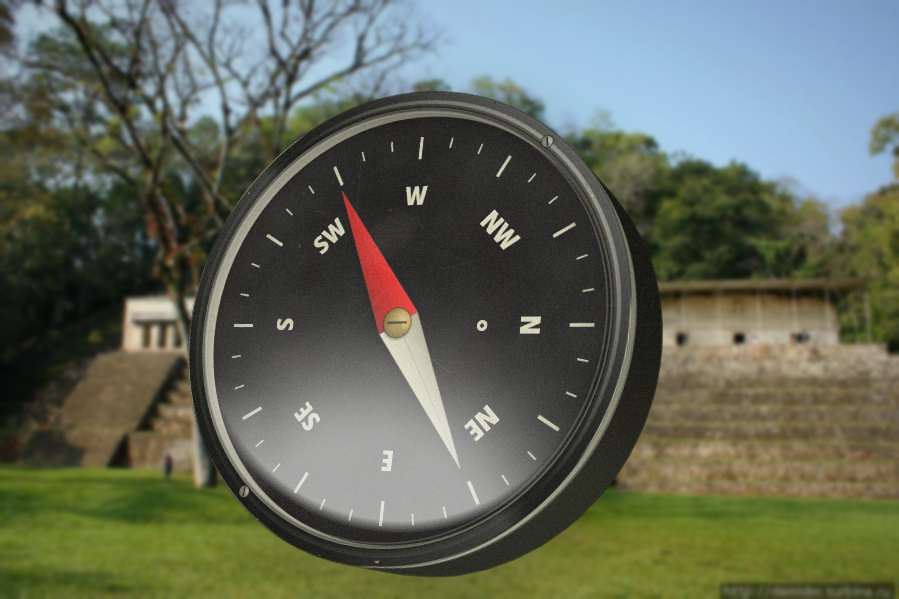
° 240
